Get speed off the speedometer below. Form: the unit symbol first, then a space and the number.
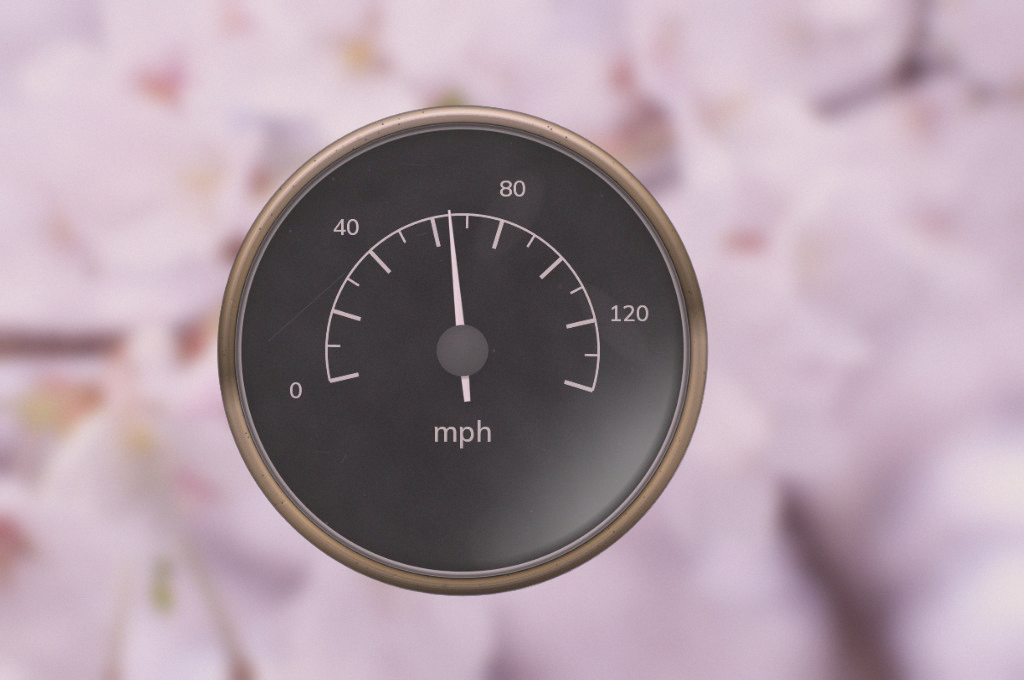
mph 65
